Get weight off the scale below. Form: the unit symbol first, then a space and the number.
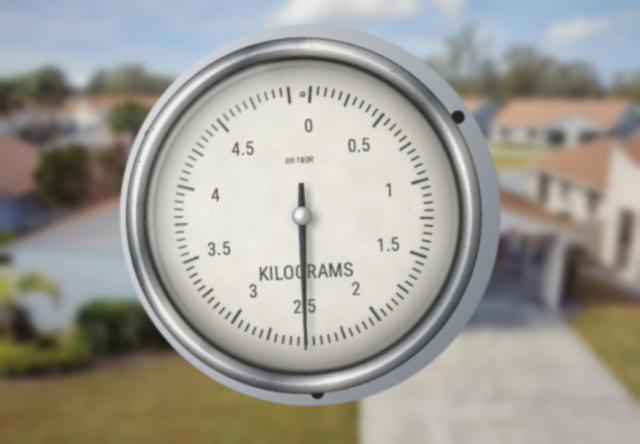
kg 2.5
